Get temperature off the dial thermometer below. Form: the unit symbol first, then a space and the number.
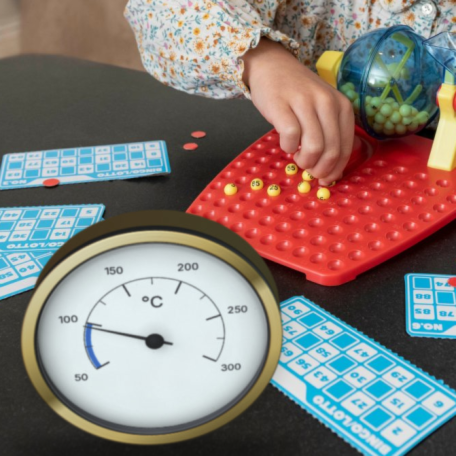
°C 100
